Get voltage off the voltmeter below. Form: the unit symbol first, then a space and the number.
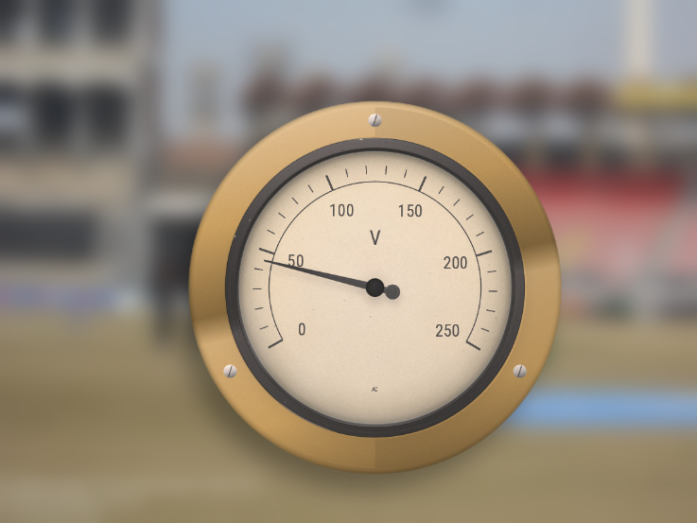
V 45
